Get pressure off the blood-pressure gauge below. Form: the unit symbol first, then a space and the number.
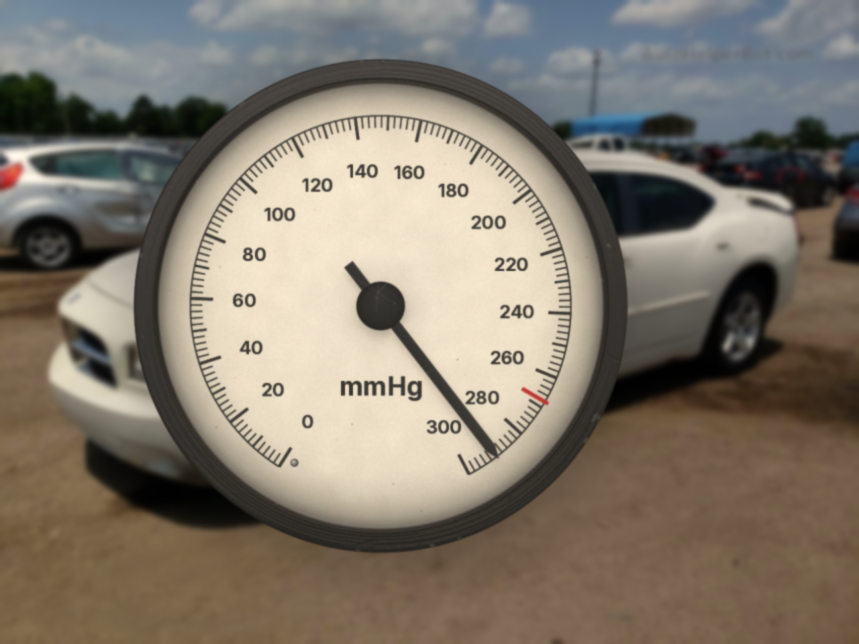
mmHg 290
